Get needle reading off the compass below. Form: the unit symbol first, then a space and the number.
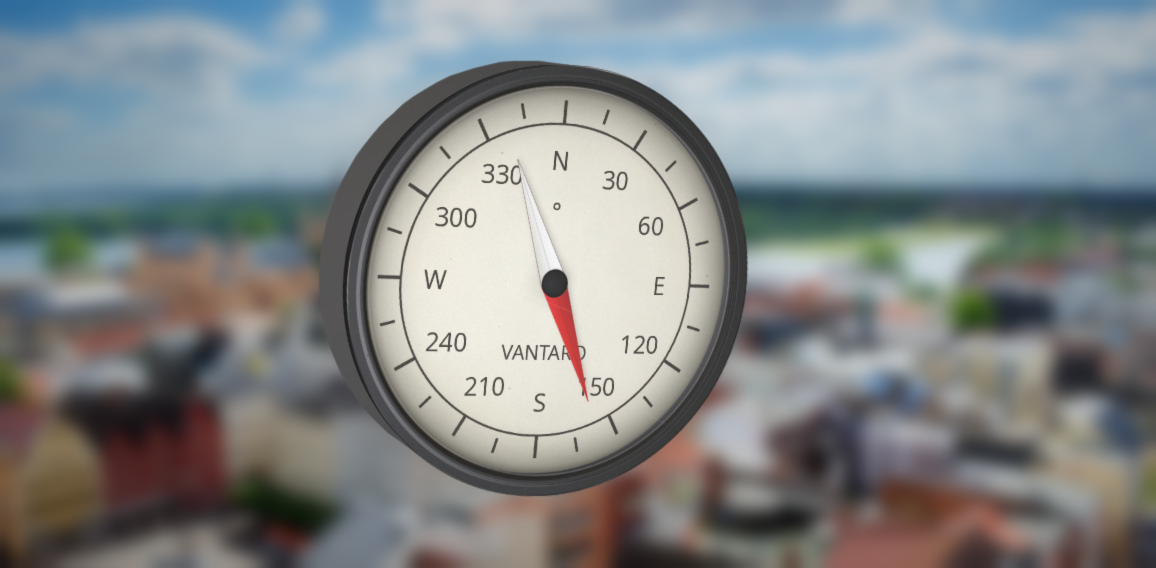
° 157.5
